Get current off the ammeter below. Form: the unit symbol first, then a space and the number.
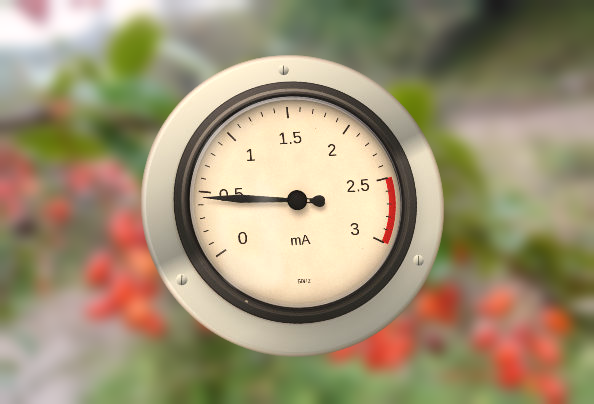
mA 0.45
